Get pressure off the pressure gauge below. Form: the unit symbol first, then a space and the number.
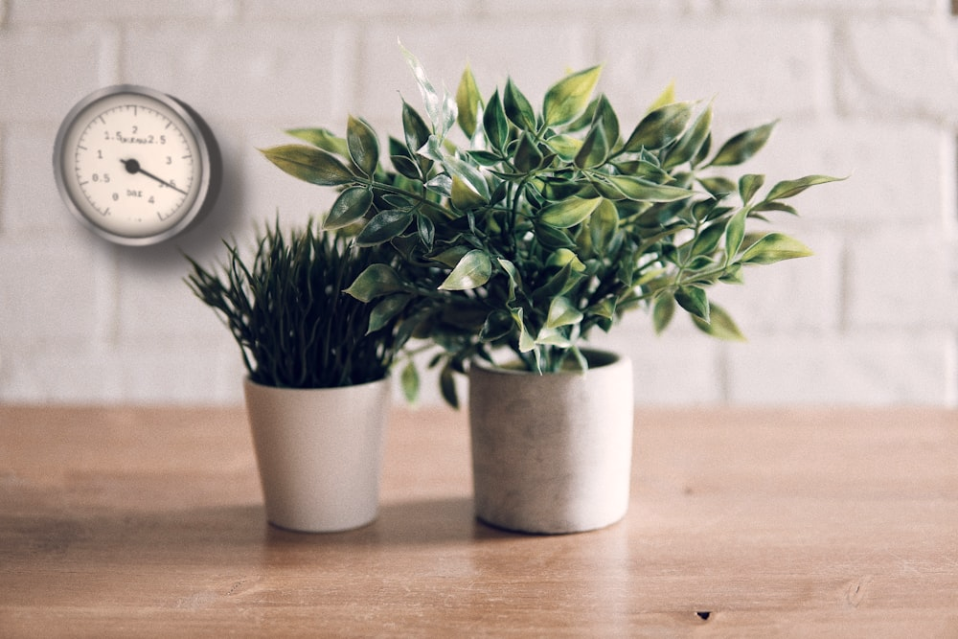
bar 3.5
